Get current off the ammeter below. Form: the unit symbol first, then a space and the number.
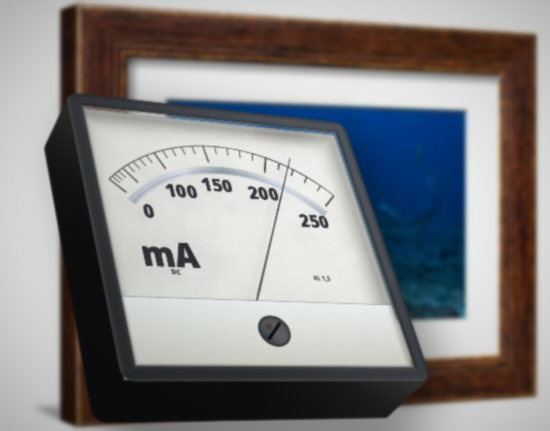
mA 215
